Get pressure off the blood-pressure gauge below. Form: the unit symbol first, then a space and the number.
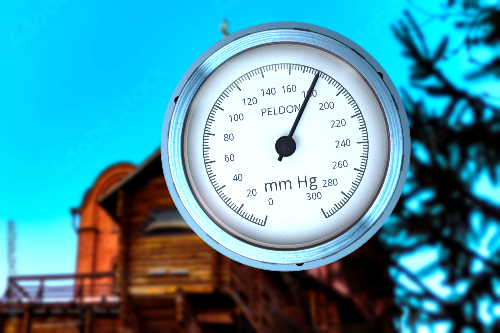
mmHg 180
